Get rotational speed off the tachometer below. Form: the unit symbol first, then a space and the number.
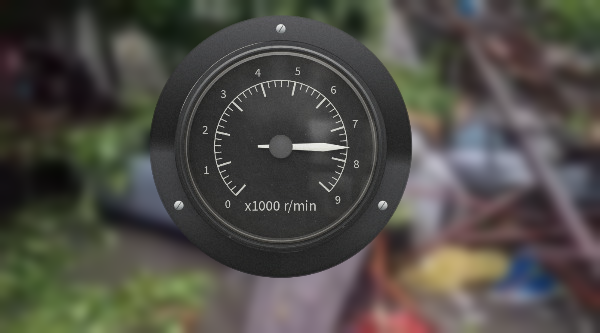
rpm 7600
